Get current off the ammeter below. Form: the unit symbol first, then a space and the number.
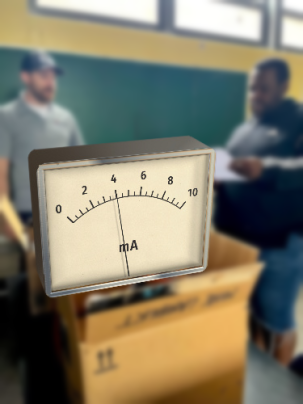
mA 4
